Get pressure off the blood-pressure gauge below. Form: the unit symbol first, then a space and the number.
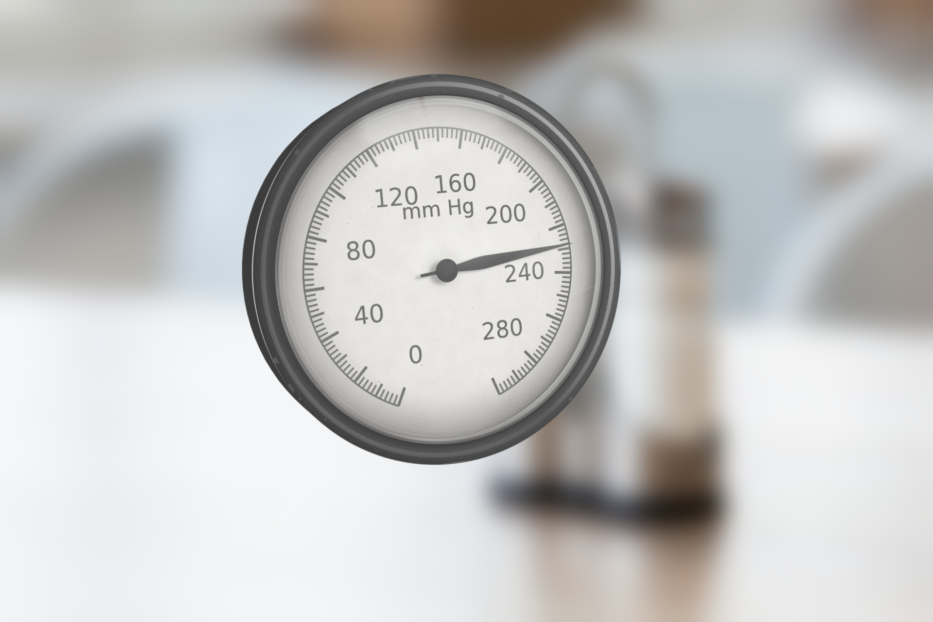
mmHg 228
